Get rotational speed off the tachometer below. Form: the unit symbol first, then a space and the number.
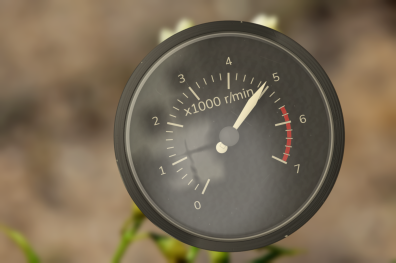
rpm 4900
